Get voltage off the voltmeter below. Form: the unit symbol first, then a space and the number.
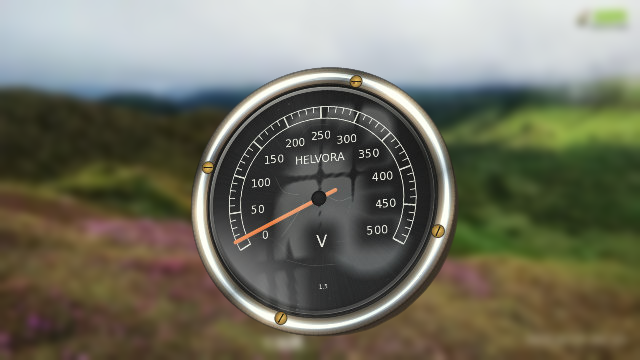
V 10
